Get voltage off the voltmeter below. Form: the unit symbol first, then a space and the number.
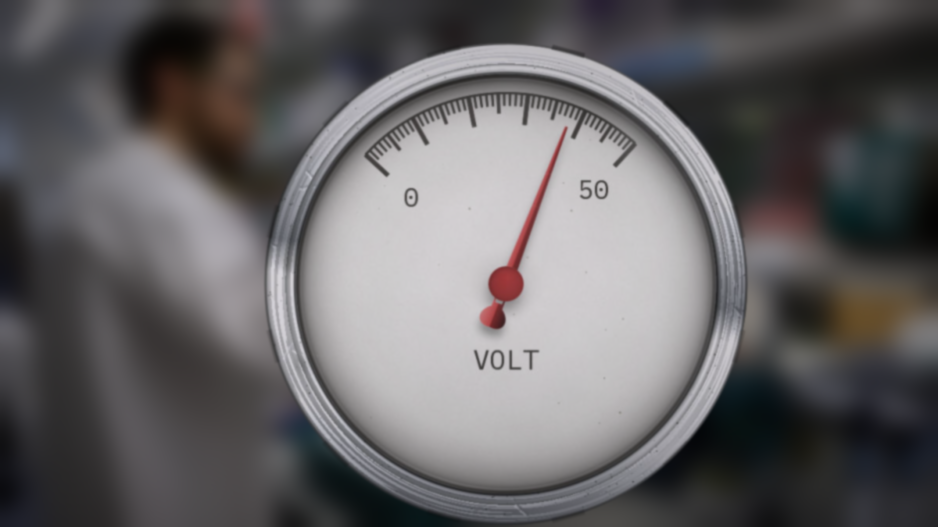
V 38
